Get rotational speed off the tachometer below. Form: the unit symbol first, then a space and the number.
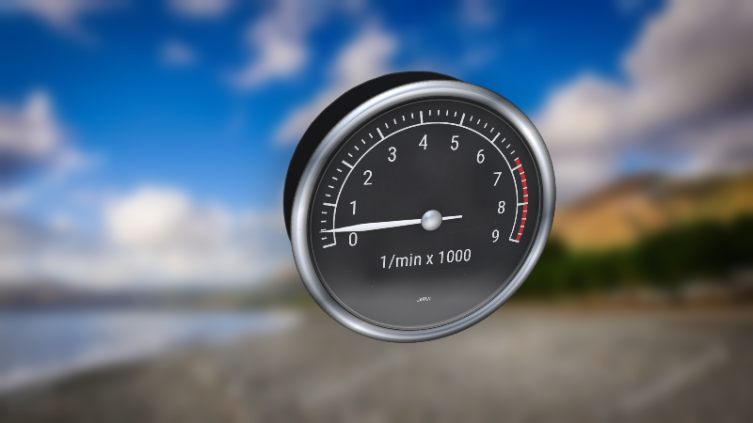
rpm 400
